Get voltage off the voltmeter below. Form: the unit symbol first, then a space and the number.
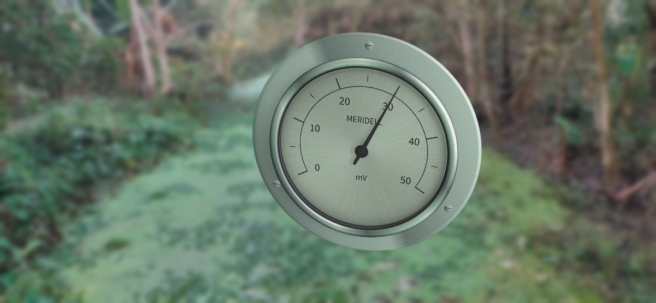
mV 30
